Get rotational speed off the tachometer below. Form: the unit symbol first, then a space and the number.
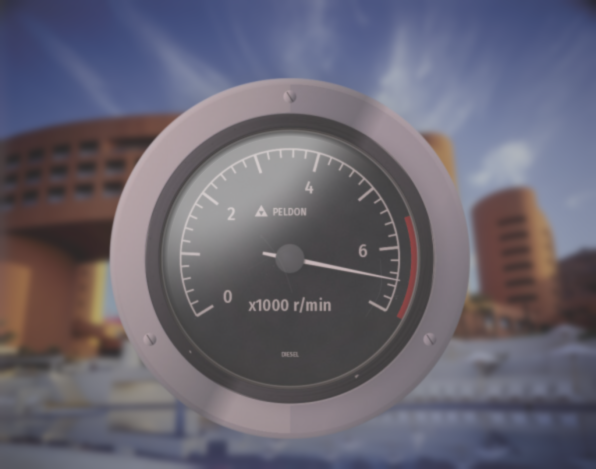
rpm 6500
